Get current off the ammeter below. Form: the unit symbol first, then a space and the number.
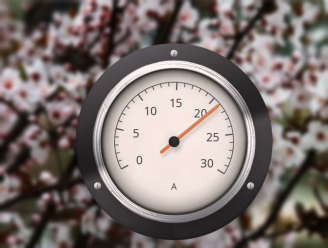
A 21
